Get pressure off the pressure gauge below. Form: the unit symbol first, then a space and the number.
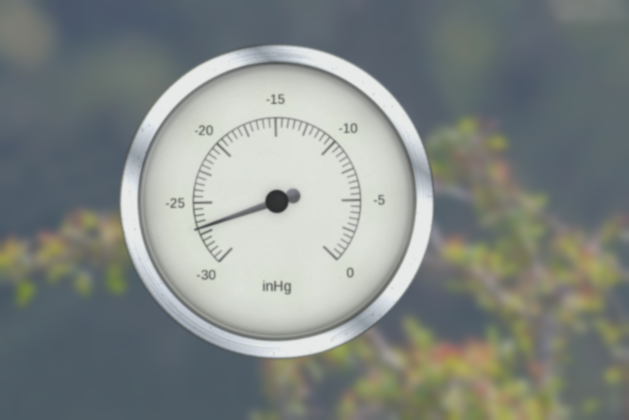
inHg -27
